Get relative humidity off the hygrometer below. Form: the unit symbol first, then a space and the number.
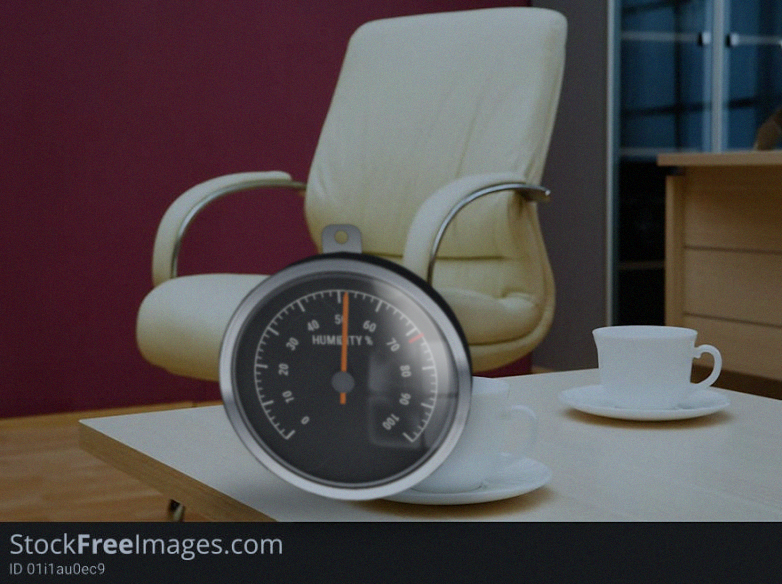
% 52
